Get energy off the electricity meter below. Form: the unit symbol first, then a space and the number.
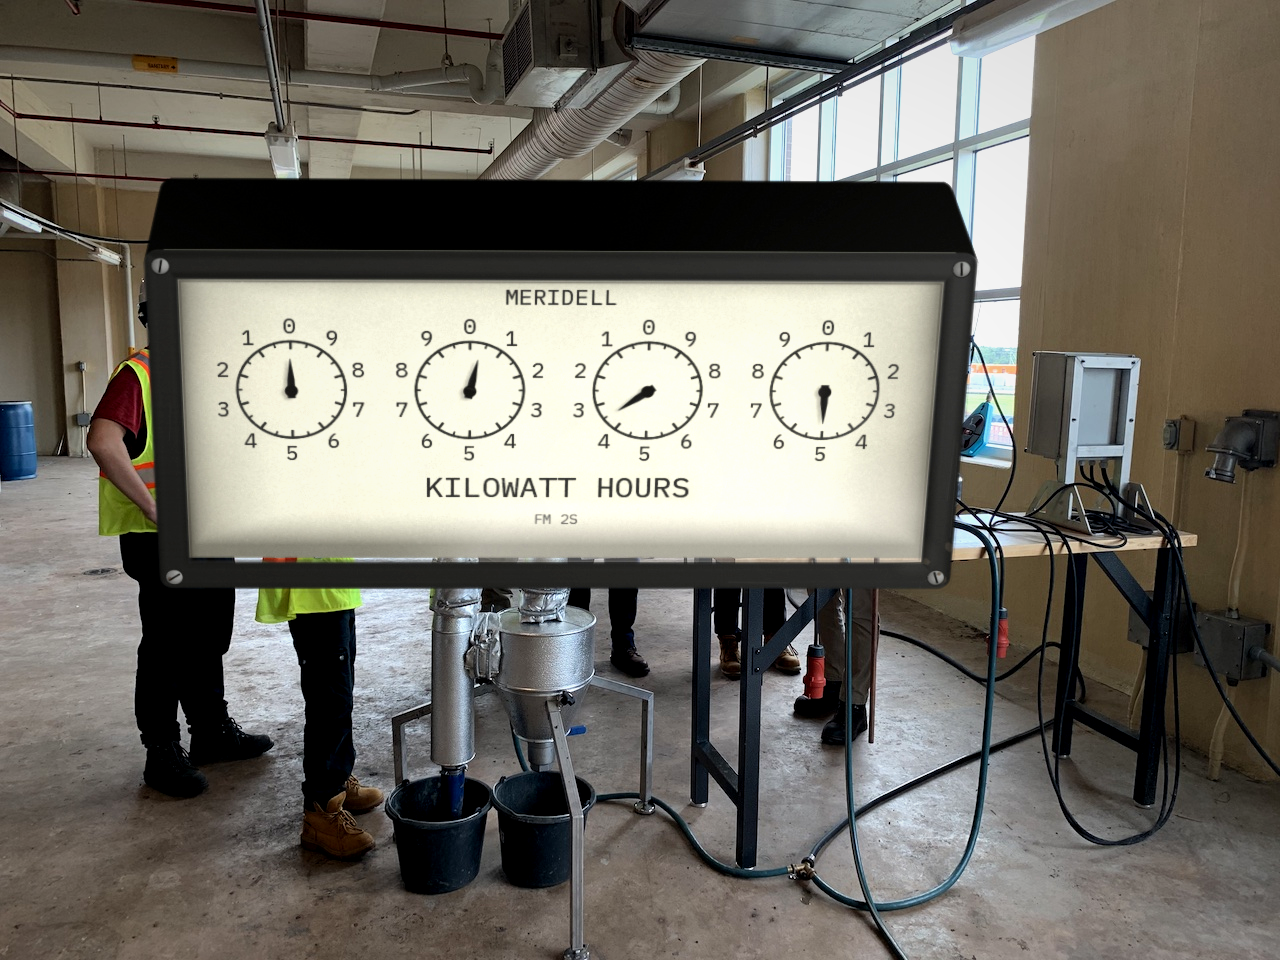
kWh 35
